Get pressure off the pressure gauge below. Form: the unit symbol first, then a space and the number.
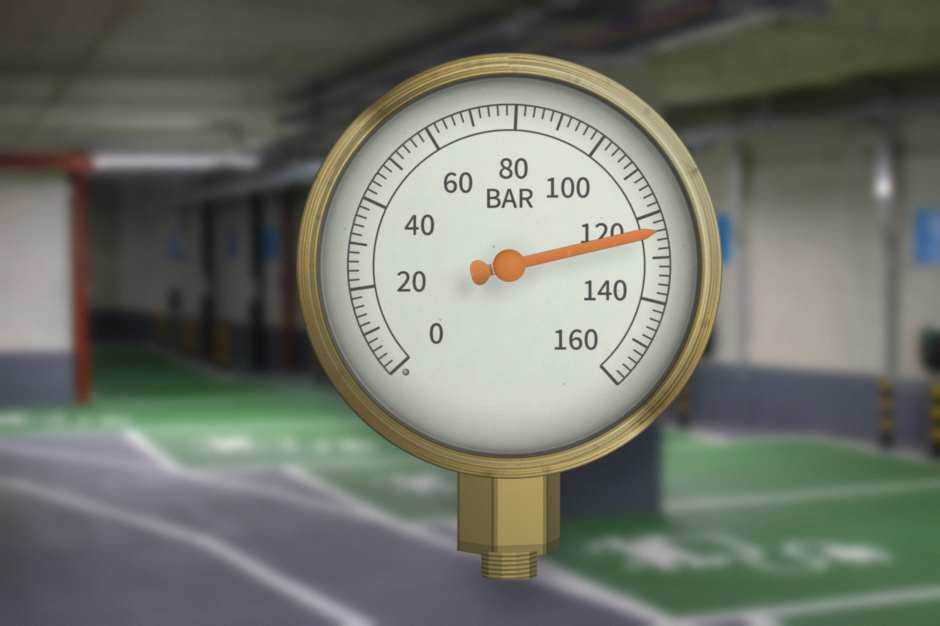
bar 124
